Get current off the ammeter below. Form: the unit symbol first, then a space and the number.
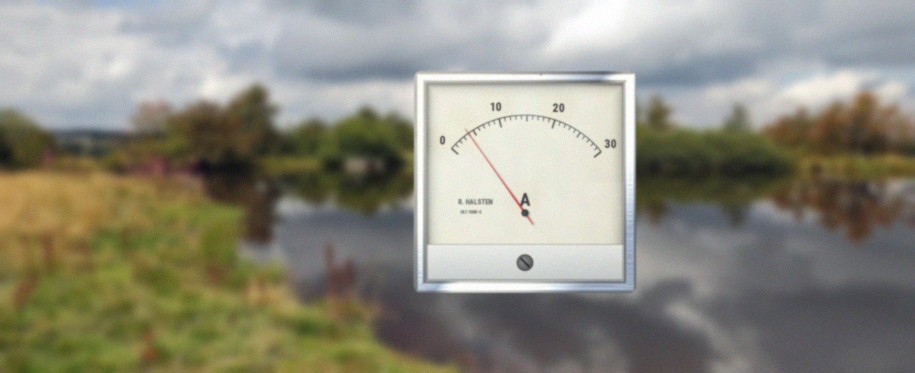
A 4
